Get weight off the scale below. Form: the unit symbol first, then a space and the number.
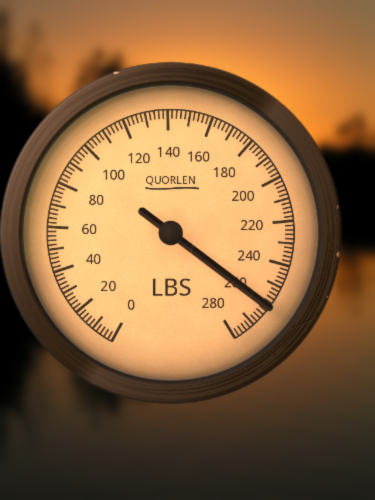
lb 260
